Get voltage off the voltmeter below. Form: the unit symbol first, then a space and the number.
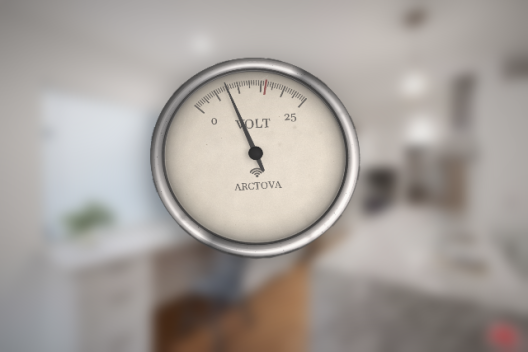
V 7.5
